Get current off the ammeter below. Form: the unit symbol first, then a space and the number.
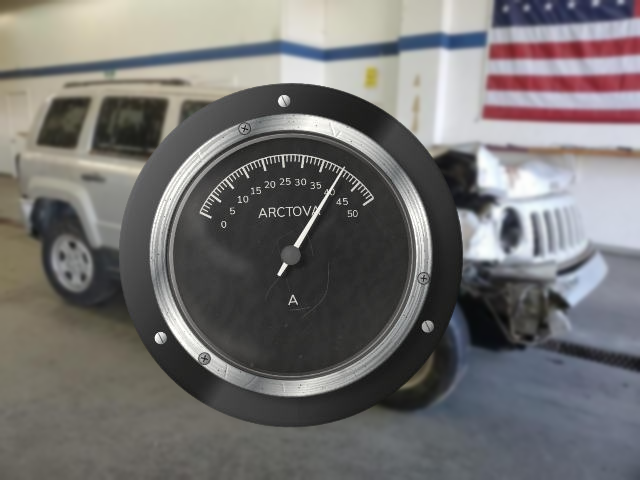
A 40
